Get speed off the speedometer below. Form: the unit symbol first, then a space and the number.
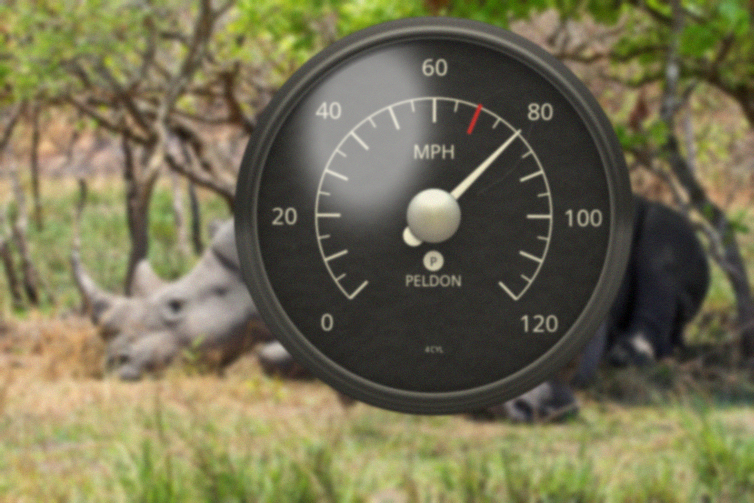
mph 80
